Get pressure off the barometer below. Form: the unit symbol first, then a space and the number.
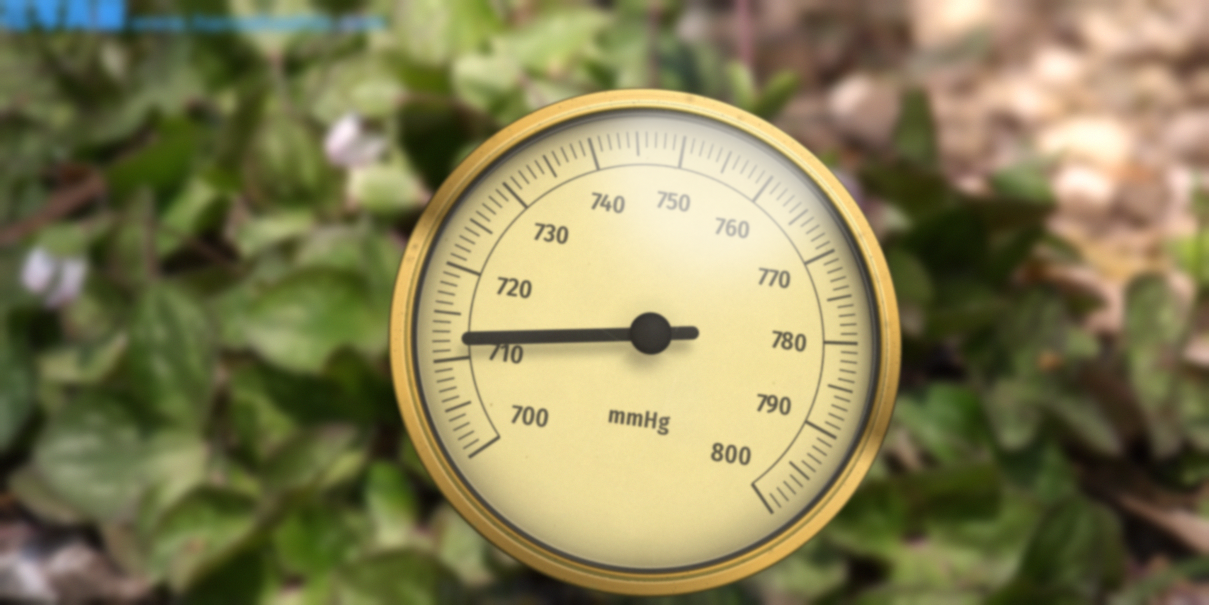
mmHg 712
